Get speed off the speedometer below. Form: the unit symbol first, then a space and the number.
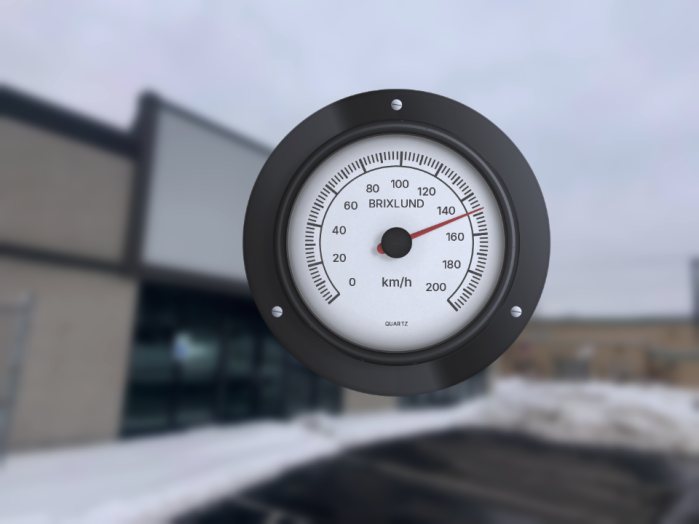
km/h 148
